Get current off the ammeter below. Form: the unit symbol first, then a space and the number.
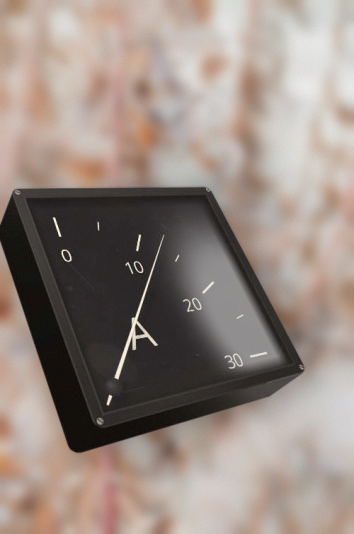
A 12.5
